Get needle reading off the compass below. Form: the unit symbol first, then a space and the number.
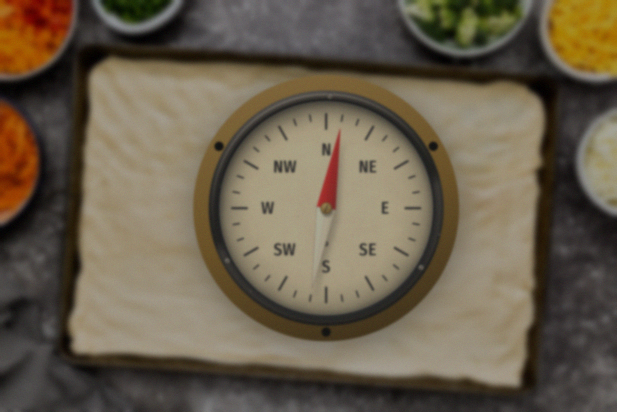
° 10
